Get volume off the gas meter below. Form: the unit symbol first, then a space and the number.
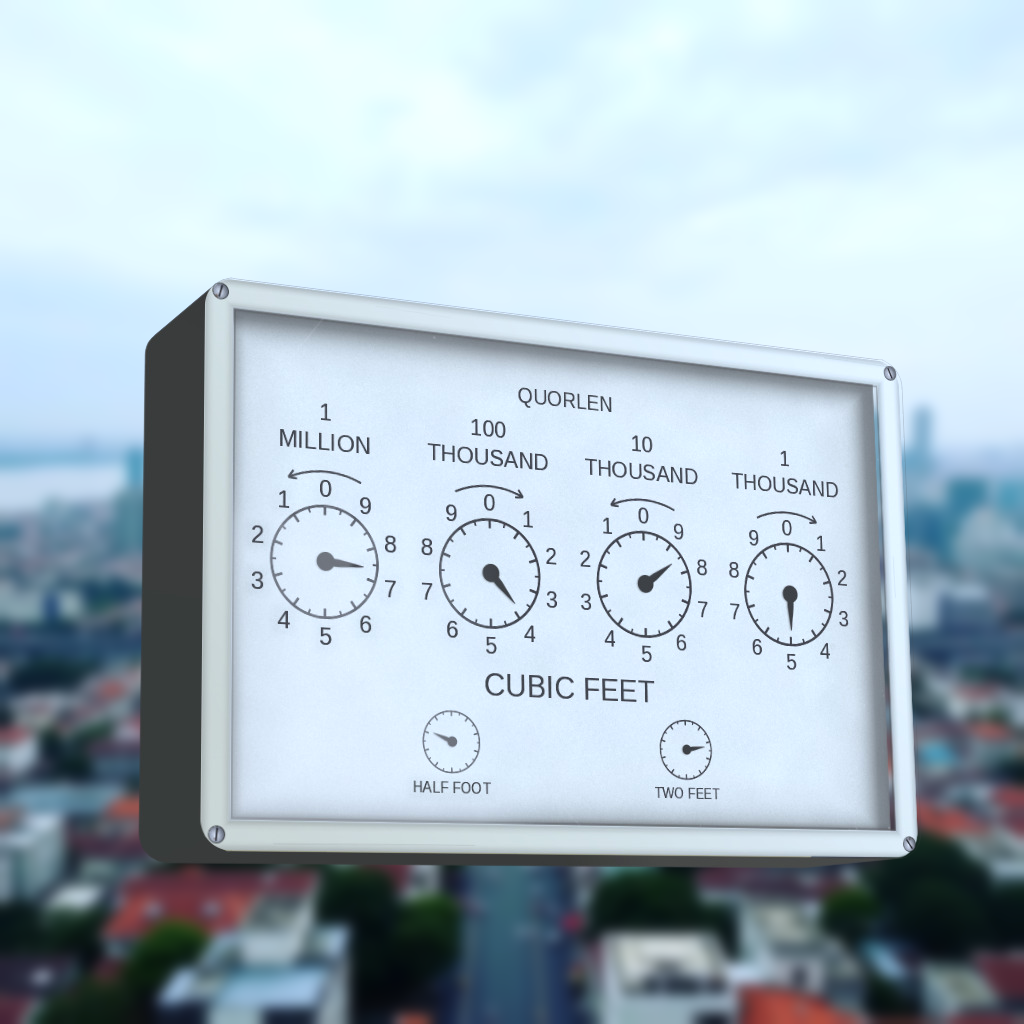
ft³ 738500
